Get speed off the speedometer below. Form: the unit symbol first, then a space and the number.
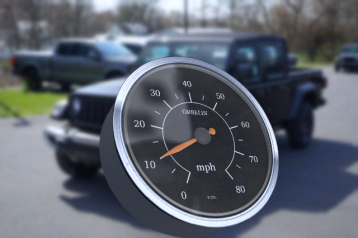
mph 10
